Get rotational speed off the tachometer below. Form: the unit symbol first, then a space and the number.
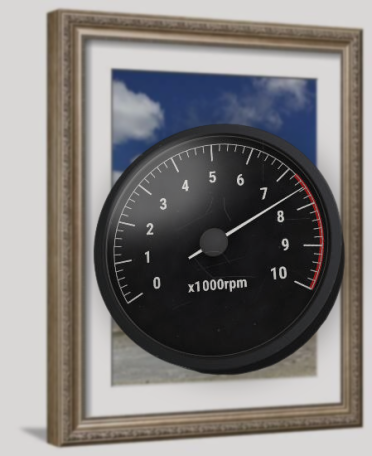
rpm 7600
